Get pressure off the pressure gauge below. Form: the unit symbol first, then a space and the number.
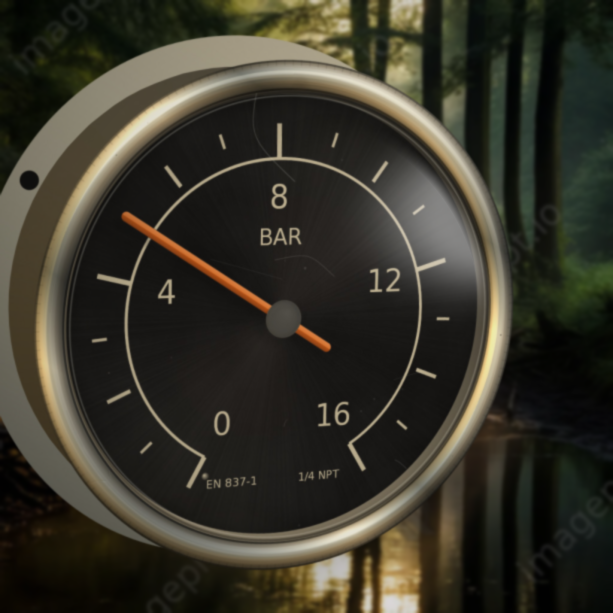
bar 5
